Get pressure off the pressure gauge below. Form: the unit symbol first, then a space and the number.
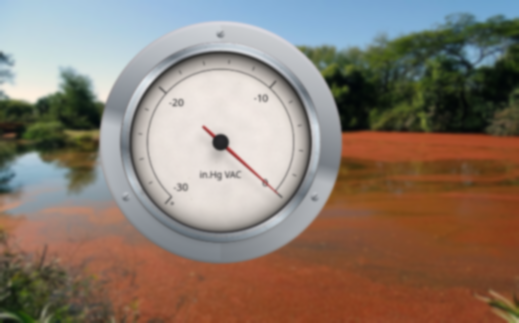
inHg 0
